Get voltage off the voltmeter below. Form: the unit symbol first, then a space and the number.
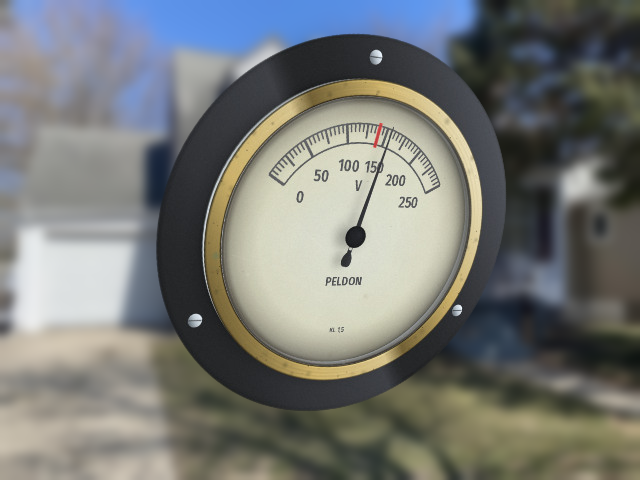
V 150
